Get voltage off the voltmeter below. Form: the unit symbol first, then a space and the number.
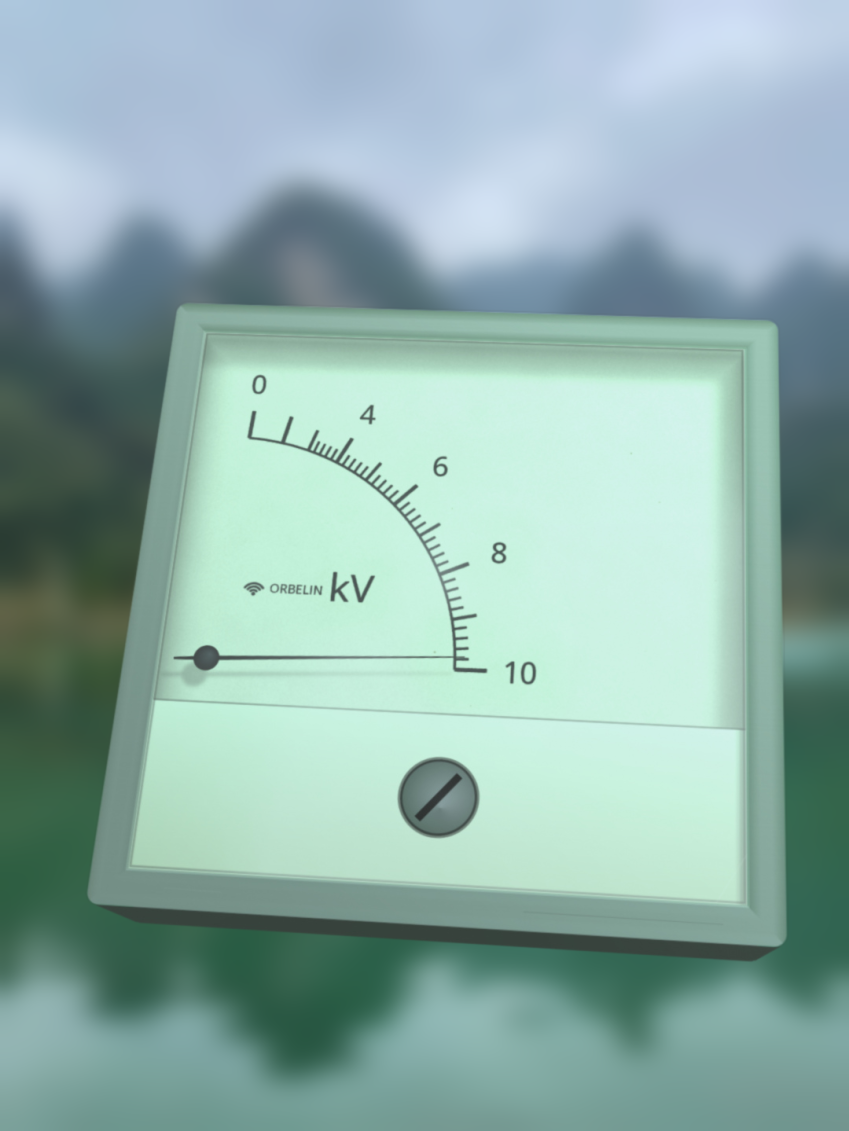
kV 9.8
